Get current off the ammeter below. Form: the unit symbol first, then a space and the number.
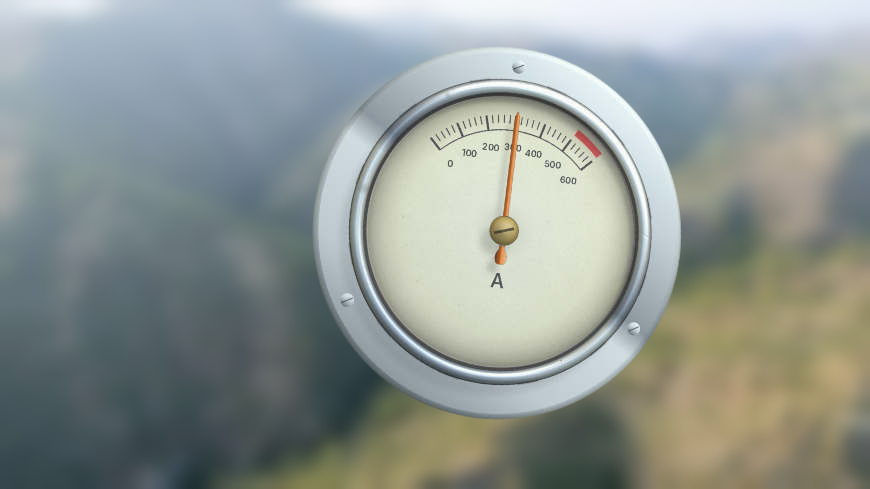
A 300
